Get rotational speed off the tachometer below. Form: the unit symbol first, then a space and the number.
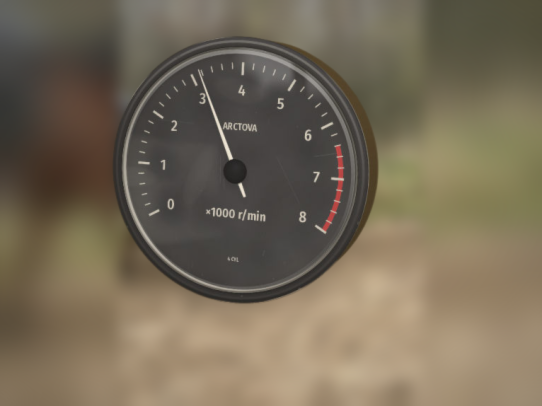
rpm 3200
